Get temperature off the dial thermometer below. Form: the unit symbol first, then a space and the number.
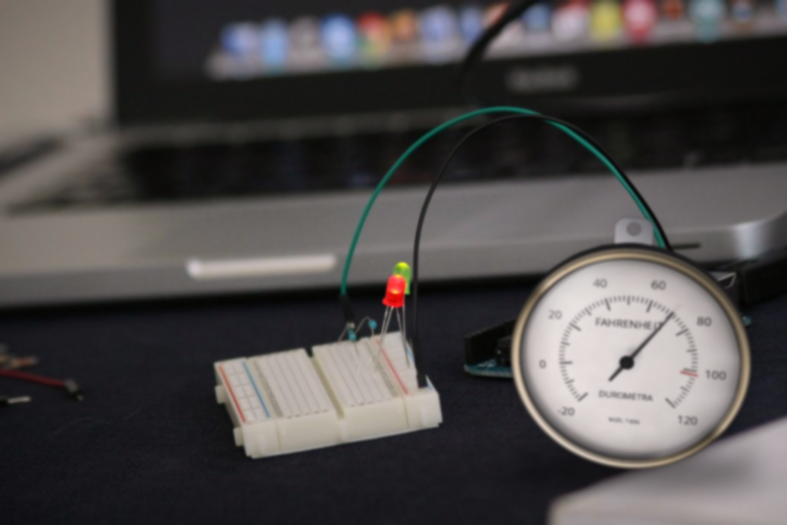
°F 70
